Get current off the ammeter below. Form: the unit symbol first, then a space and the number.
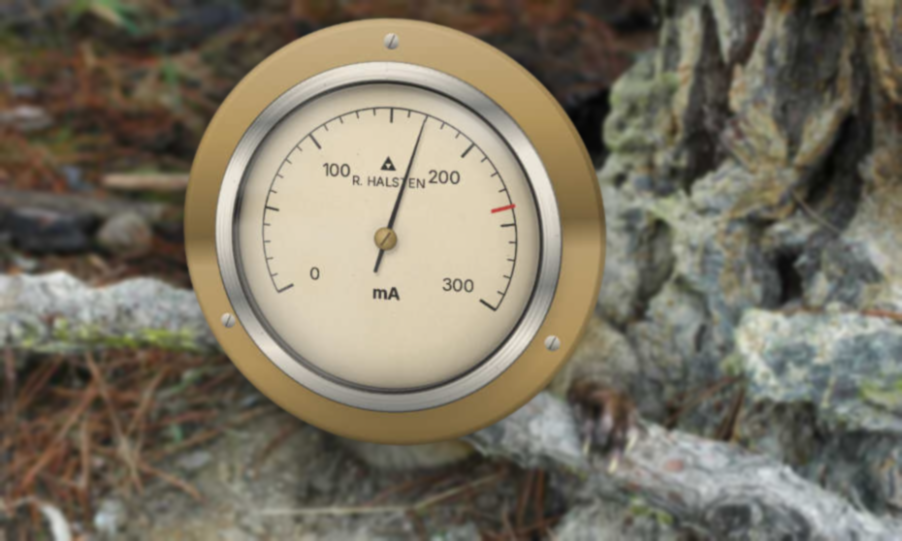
mA 170
